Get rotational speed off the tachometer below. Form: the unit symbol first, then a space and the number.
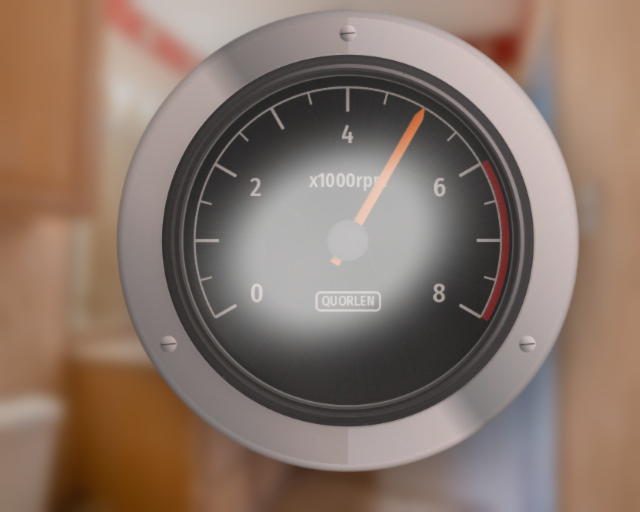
rpm 5000
